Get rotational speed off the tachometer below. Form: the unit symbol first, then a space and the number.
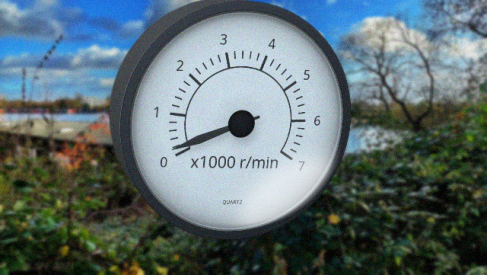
rpm 200
